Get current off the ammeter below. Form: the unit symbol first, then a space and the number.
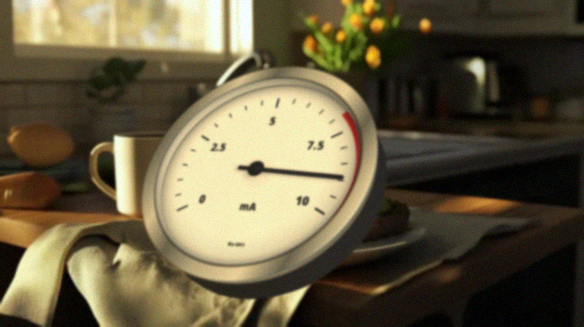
mA 9
